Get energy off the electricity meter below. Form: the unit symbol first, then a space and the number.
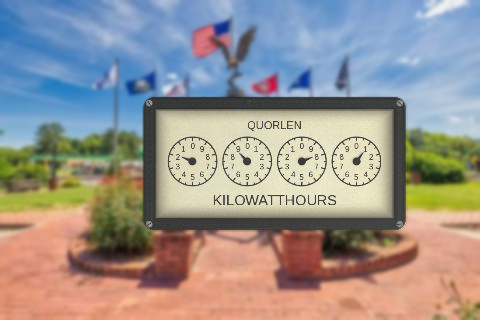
kWh 1881
